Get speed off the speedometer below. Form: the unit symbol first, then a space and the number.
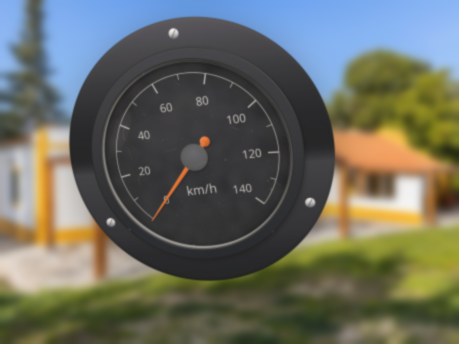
km/h 0
